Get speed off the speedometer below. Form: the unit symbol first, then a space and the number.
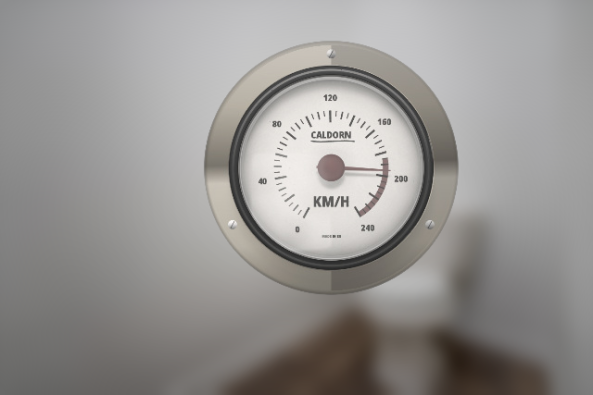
km/h 195
